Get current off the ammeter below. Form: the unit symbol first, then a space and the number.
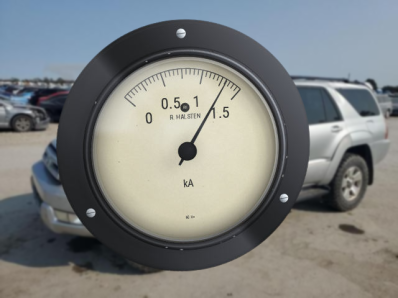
kA 1.3
